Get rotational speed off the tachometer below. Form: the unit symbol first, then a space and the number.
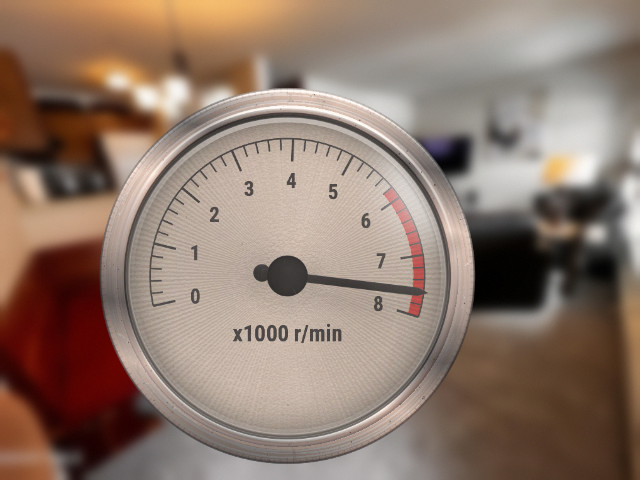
rpm 7600
